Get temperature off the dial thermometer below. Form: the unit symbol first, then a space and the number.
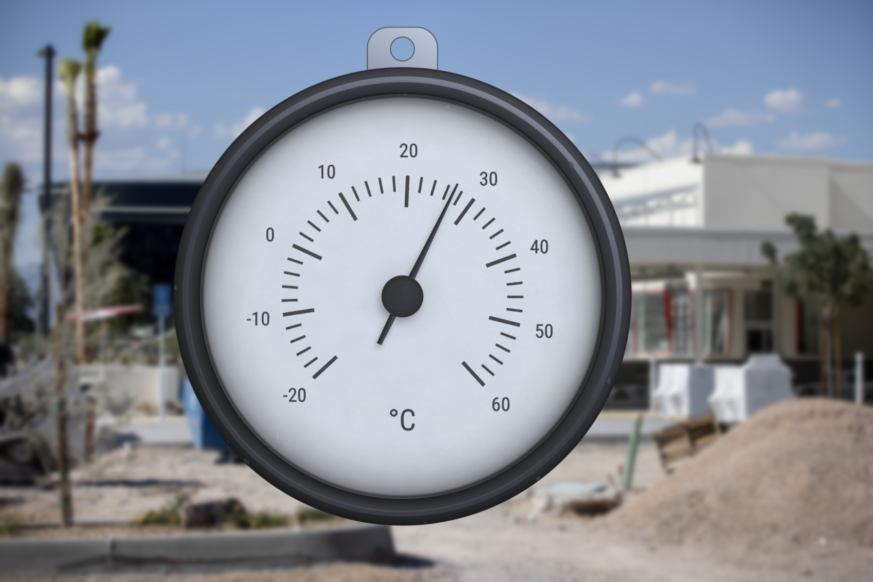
°C 27
